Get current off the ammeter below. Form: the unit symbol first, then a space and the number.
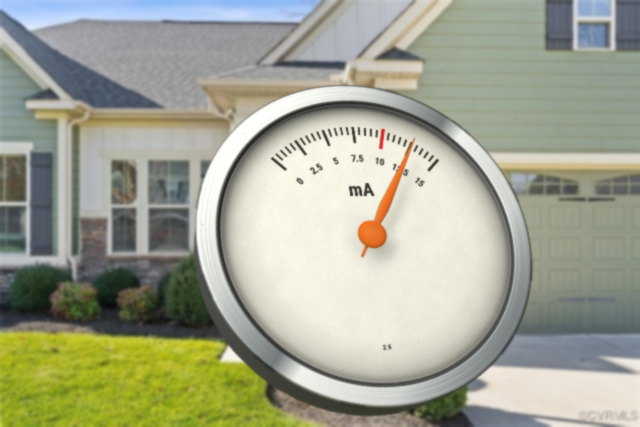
mA 12.5
